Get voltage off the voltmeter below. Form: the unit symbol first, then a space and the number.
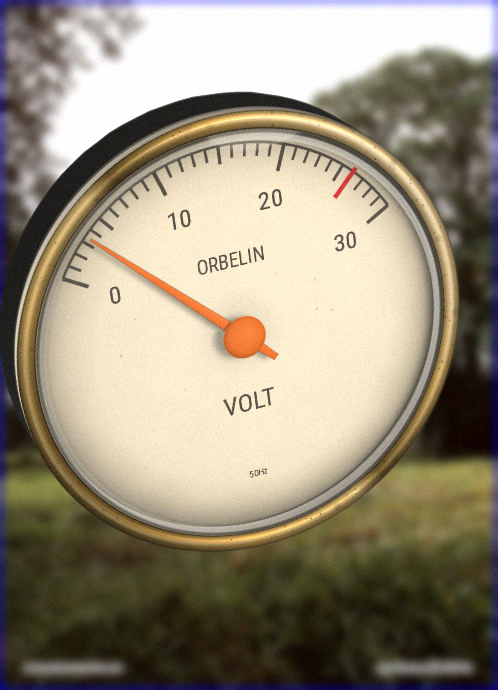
V 3.5
